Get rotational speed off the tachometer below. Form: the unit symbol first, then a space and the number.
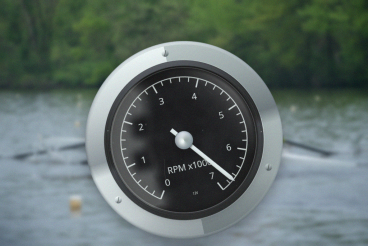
rpm 6700
